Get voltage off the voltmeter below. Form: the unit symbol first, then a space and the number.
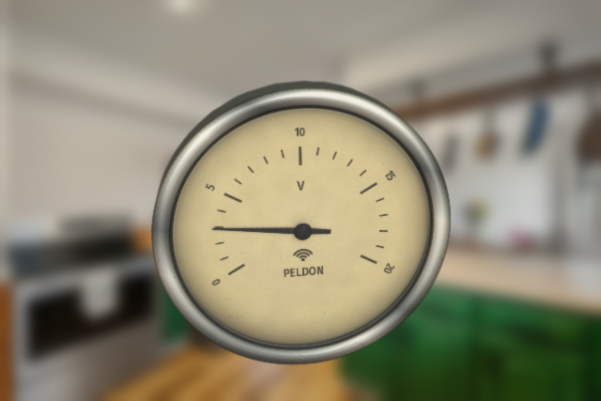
V 3
